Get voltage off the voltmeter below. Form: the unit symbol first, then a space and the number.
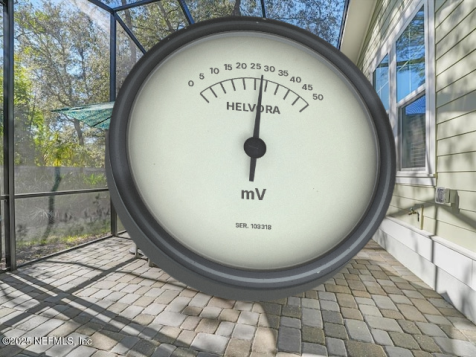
mV 27.5
